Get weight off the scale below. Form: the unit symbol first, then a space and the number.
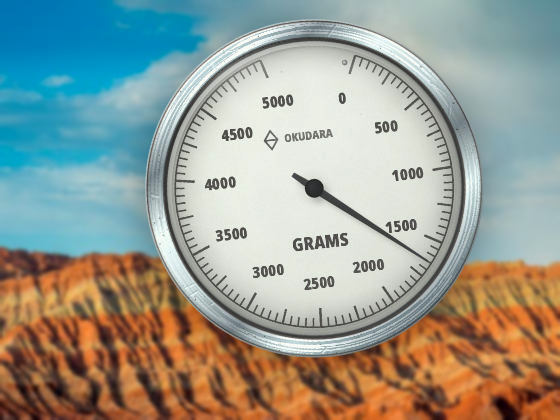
g 1650
